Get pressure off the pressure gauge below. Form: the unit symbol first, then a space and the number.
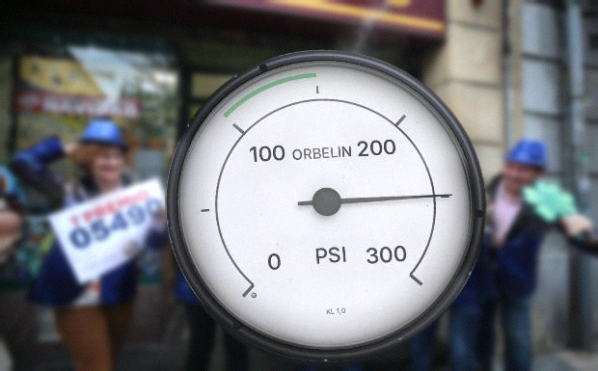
psi 250
